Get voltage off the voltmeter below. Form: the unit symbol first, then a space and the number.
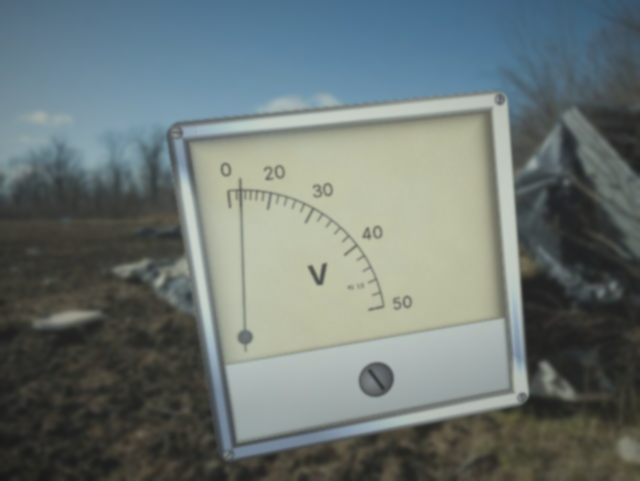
V 10
